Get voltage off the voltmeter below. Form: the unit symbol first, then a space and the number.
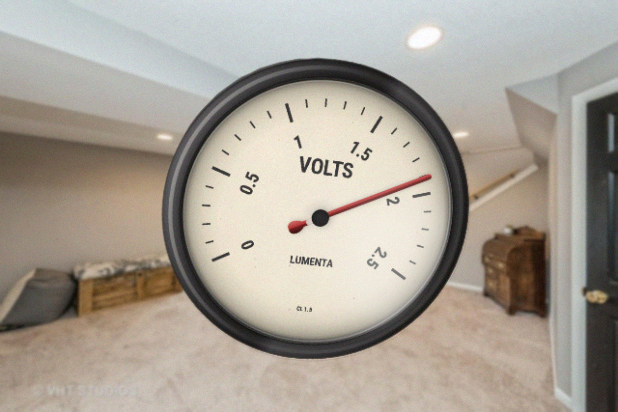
V 1.9
